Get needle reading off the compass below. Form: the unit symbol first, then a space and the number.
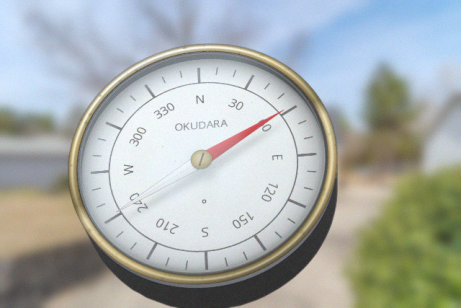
° 60
